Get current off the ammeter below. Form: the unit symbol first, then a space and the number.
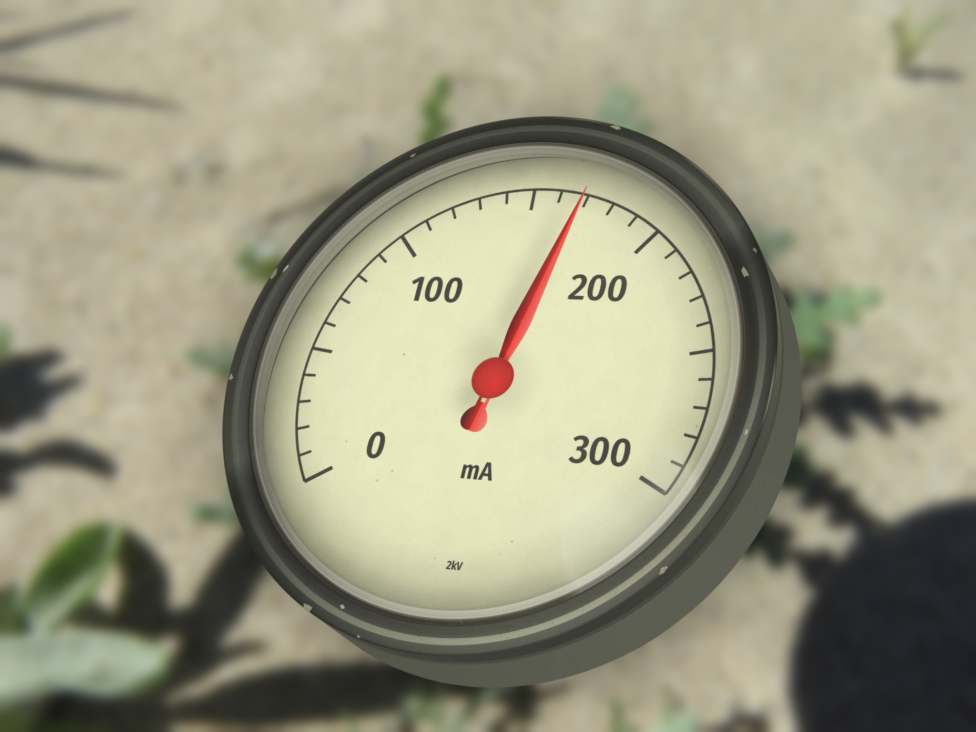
mA 170
